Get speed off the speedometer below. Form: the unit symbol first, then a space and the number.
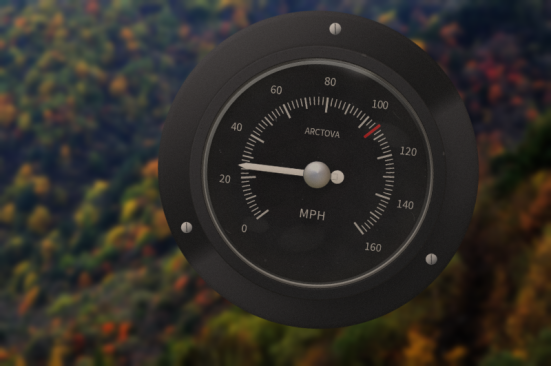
mph 26
